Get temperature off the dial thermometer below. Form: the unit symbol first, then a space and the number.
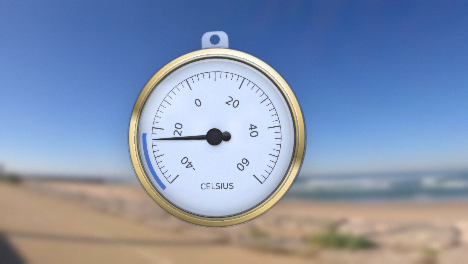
°C -24
